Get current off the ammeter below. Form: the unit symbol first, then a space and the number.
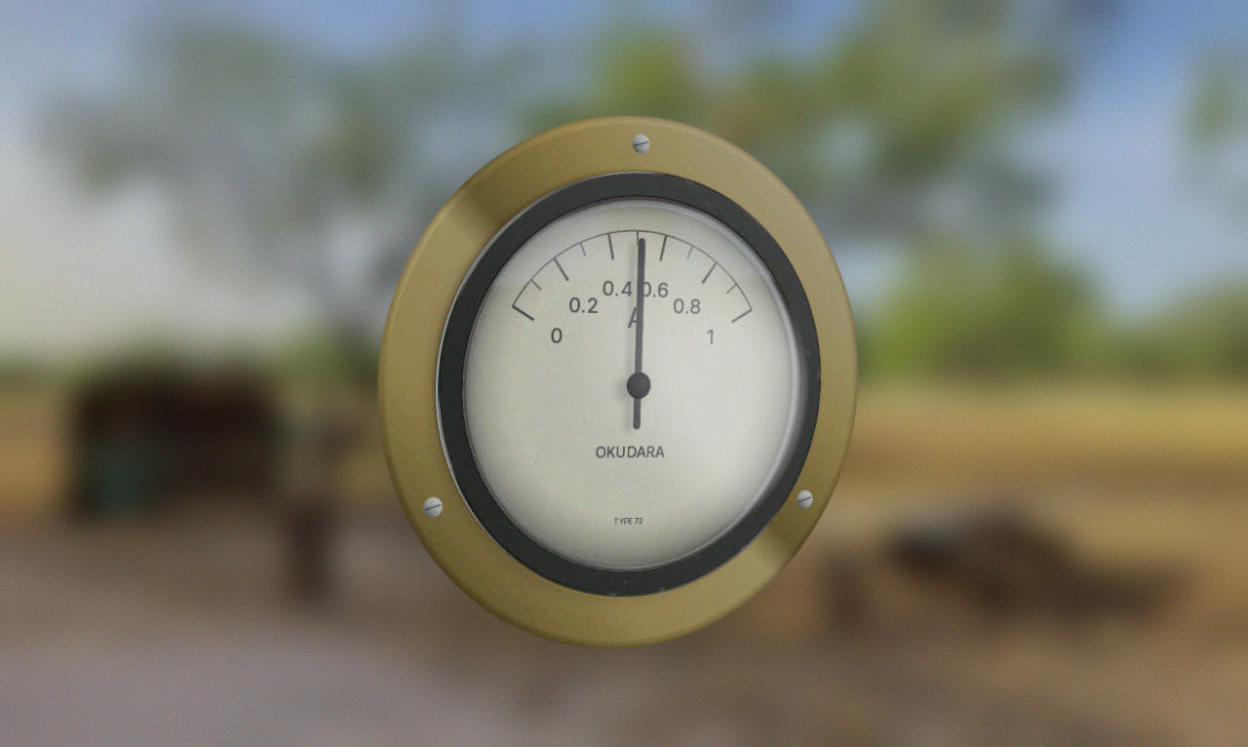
A 0.5
